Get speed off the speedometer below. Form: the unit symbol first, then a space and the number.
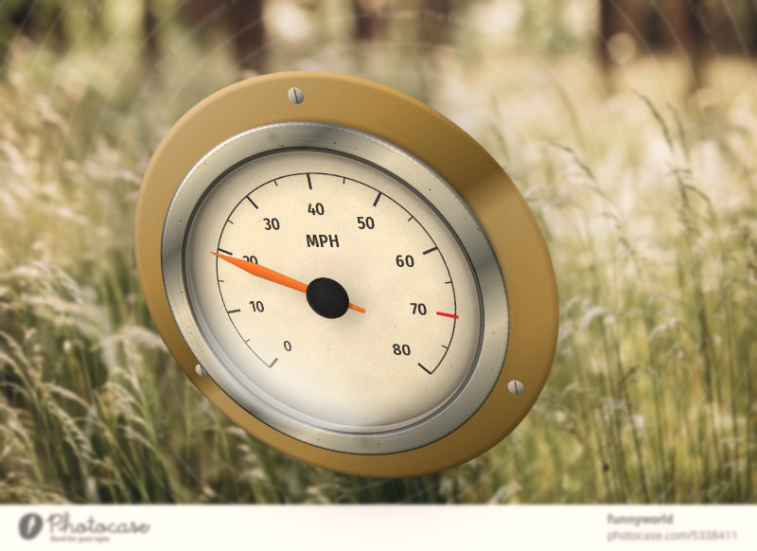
mph 20
